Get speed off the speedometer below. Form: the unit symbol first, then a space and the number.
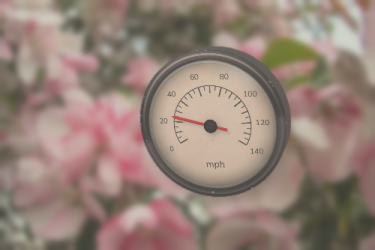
mph 25
